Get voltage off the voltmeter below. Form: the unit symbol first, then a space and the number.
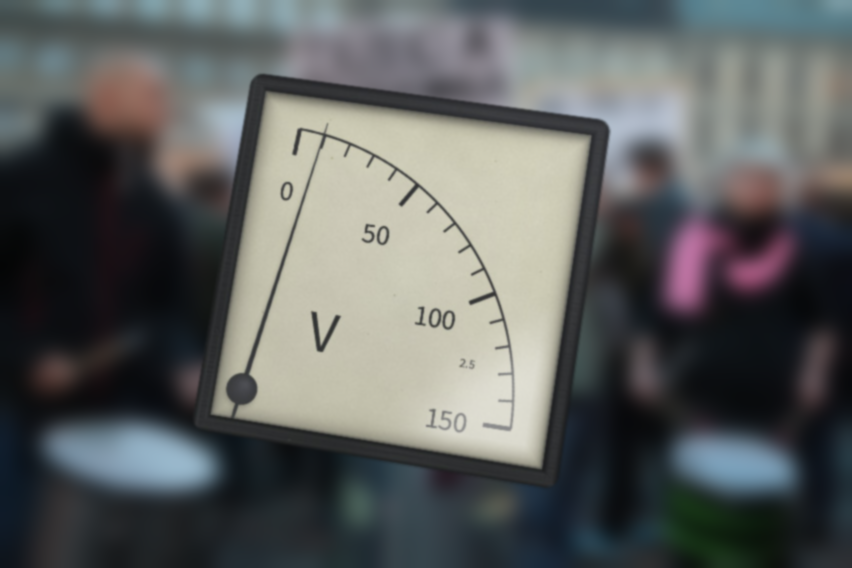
V 10
